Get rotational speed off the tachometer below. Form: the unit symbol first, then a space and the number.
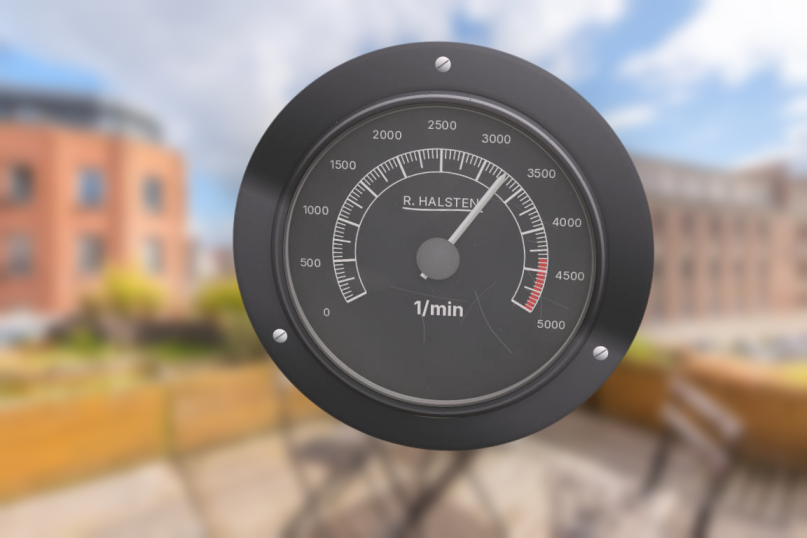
rpm 3250
